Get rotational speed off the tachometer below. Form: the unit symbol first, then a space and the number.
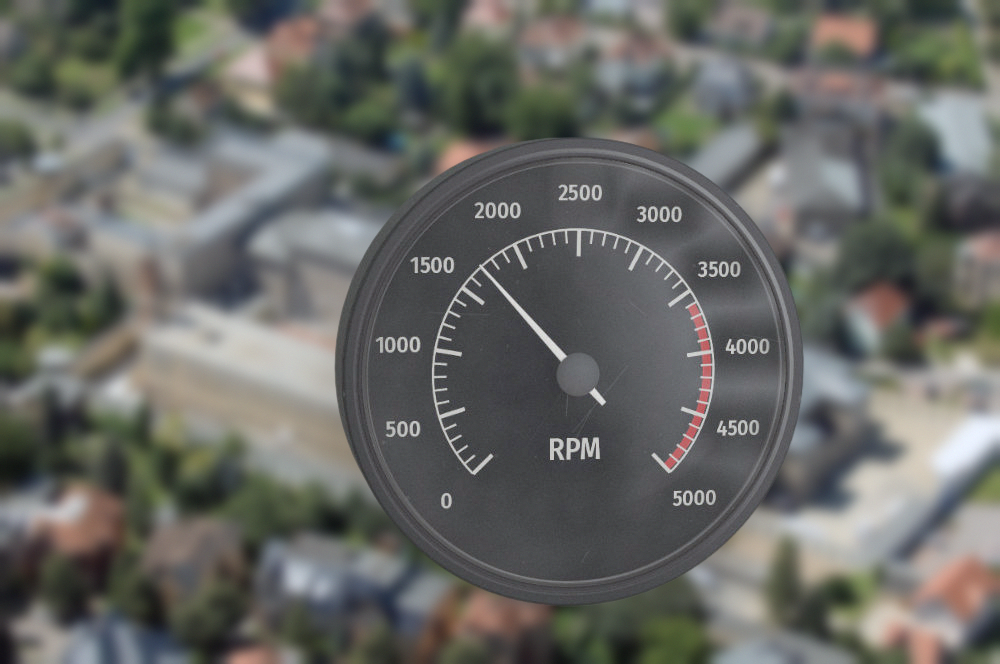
rpm 1700
